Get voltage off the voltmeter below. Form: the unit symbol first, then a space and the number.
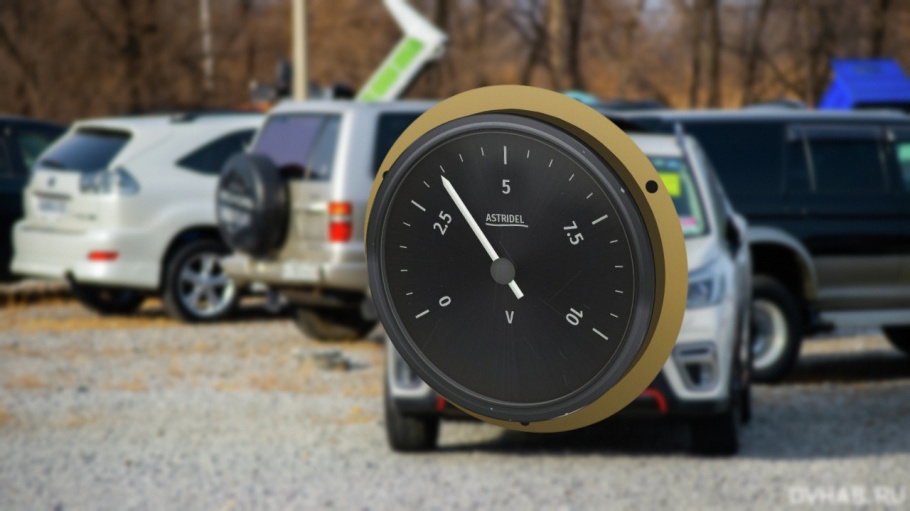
V 3.5
